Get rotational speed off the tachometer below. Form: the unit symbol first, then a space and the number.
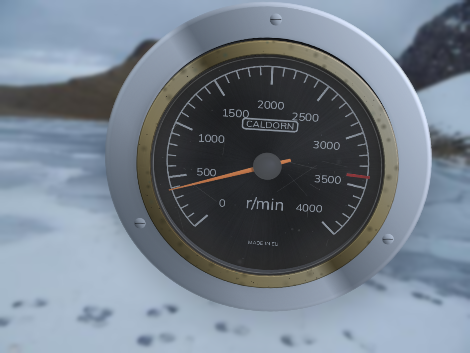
rpm 400
